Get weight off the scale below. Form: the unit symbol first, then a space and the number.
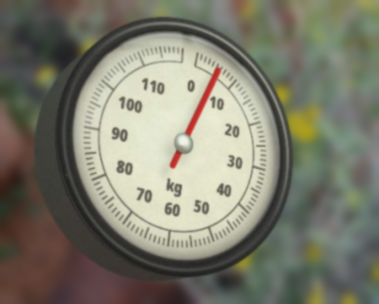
kg 5
